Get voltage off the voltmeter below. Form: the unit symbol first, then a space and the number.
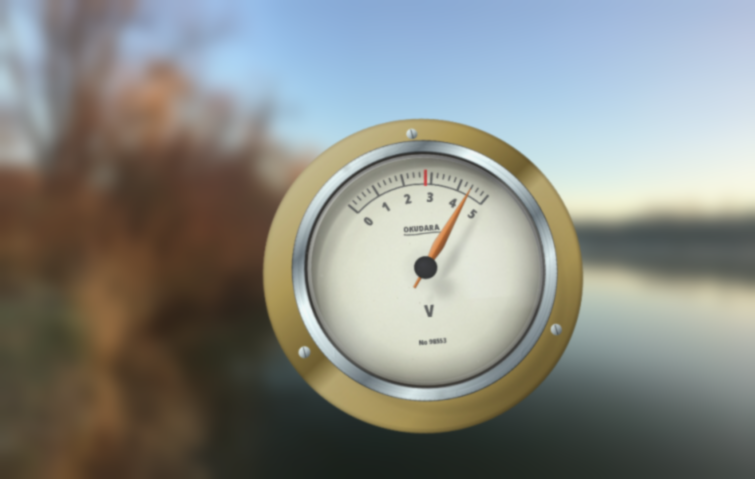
V 4.4
